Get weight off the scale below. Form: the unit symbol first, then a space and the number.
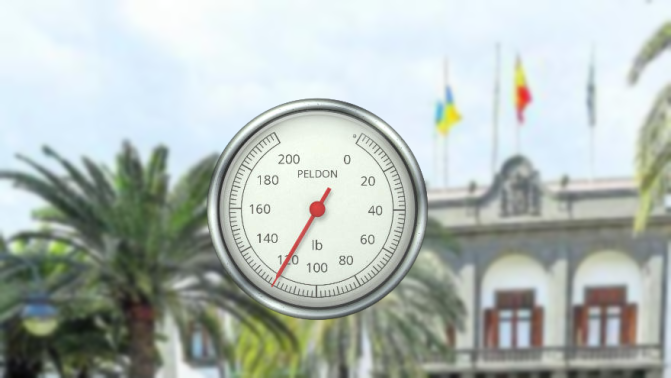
lb 120
